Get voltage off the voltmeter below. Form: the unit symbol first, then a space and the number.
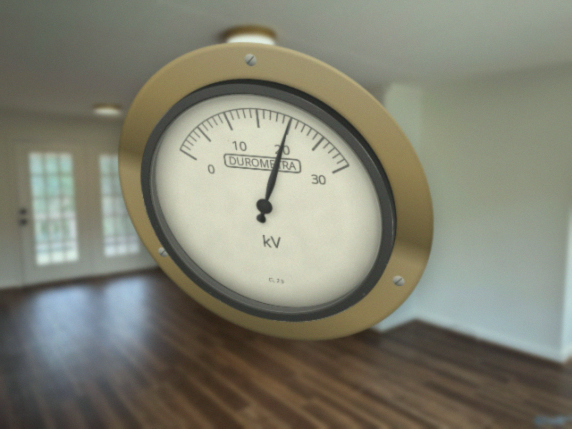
kV 20
